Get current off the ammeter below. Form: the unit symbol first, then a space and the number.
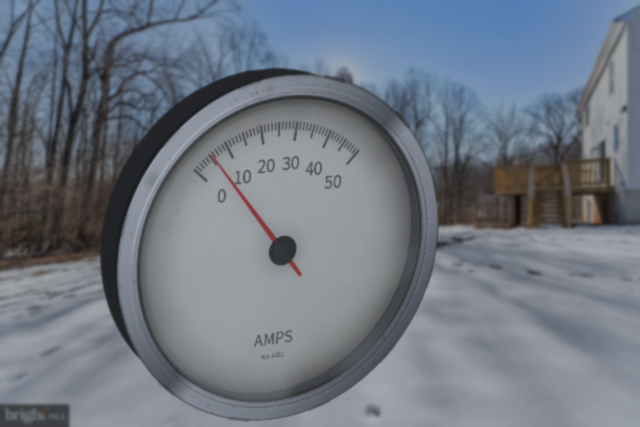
A 5
